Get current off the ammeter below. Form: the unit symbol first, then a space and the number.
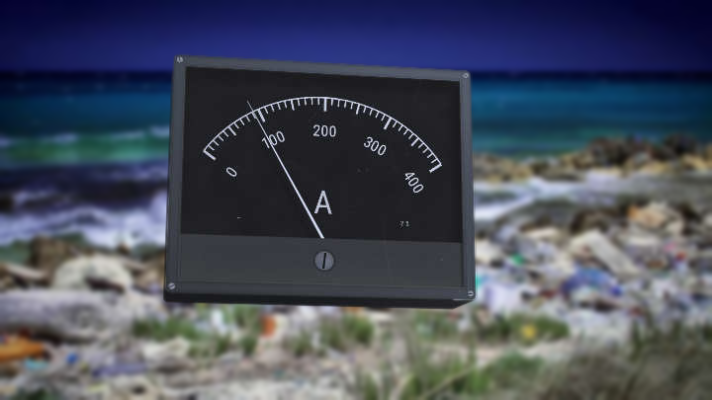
A 90
